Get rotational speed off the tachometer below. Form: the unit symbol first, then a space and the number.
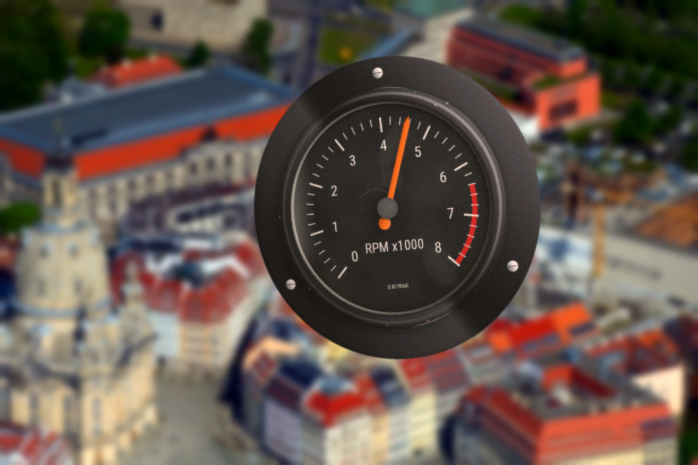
rpm 4600
